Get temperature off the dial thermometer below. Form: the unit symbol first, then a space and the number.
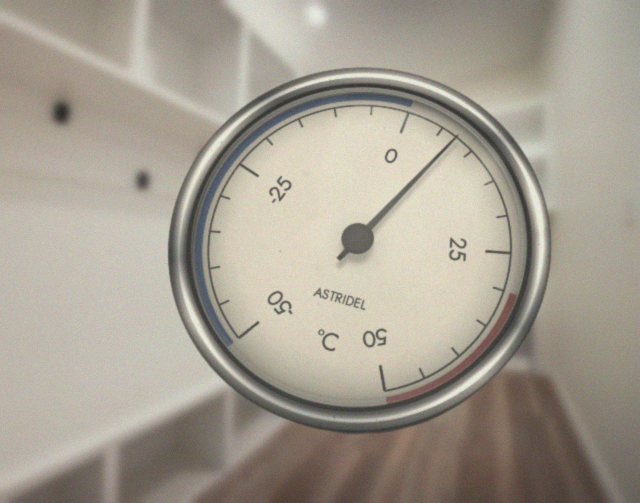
°C 7.5
